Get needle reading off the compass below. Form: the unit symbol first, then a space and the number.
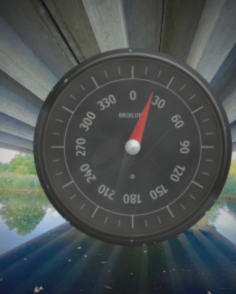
° 20
